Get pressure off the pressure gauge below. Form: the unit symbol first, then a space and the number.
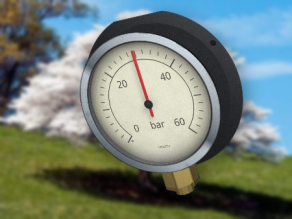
bar 30
